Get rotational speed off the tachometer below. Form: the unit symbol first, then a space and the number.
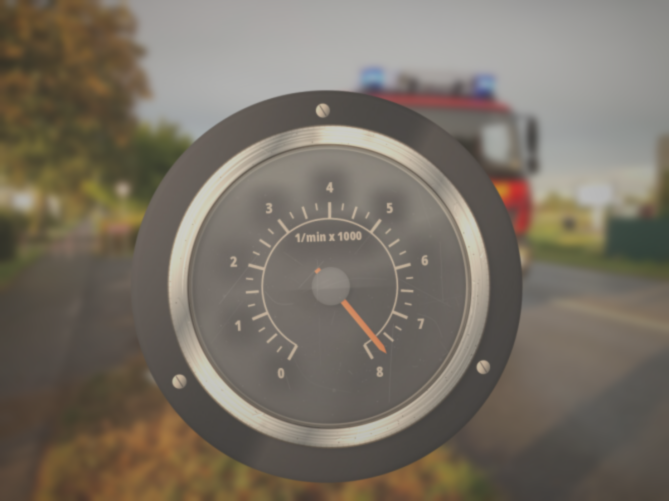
rpm 7750
